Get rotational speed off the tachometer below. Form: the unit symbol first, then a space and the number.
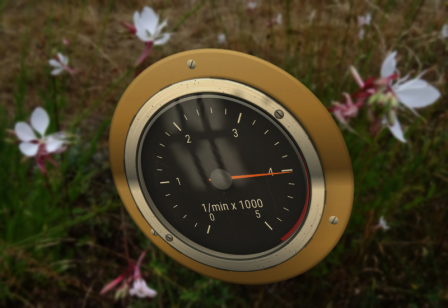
rpm 4000
